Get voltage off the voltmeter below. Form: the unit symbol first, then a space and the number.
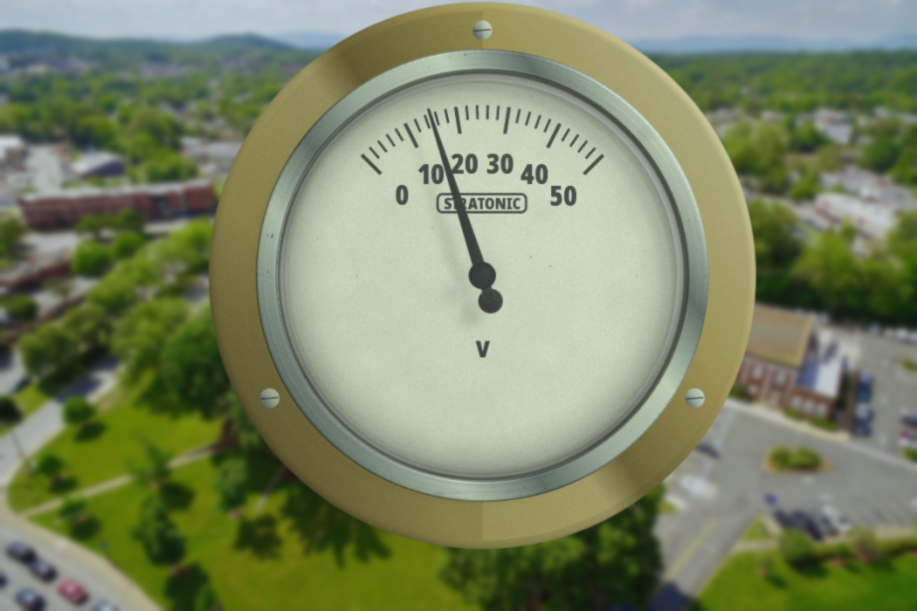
V 15
